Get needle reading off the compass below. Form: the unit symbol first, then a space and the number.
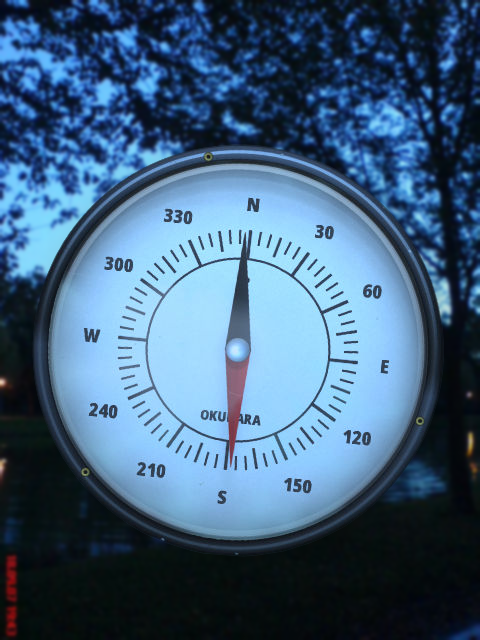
° 177.5
